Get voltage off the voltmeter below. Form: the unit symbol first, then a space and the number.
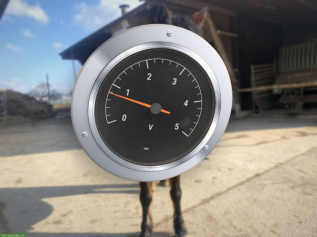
V 0.8
